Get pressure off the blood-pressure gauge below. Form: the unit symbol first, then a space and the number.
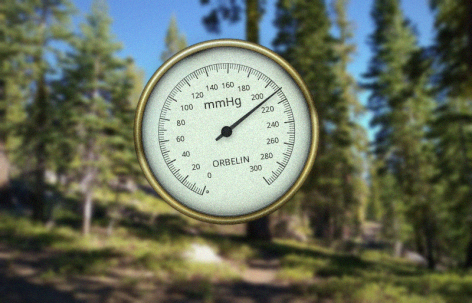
mmHg 210
